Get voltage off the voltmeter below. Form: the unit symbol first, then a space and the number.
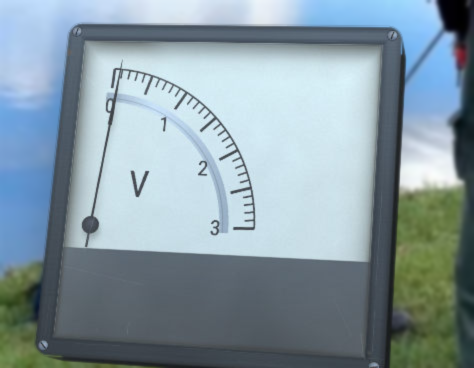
V 0.1
